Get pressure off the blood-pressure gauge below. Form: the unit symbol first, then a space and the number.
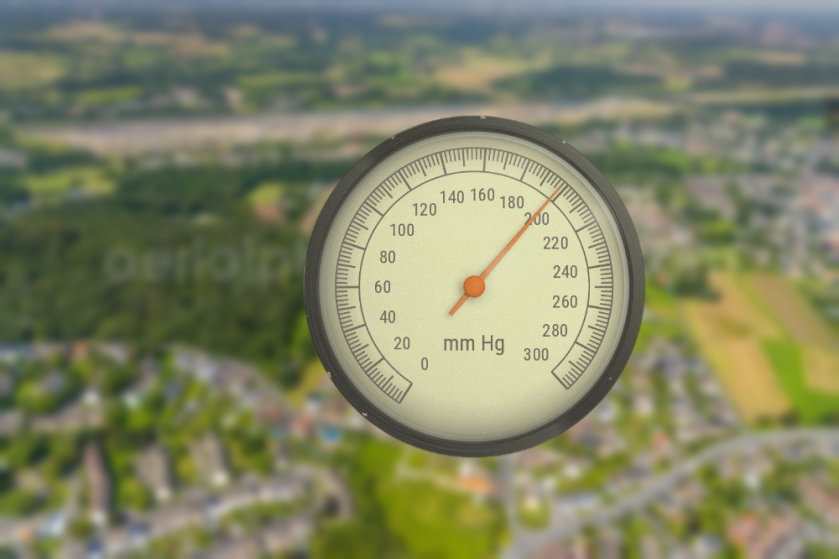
mmHg 198
